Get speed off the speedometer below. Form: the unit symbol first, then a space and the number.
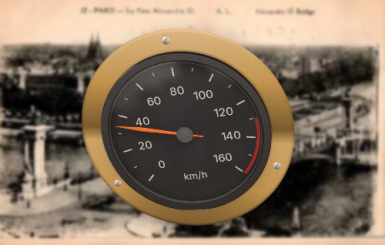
km/h 35
